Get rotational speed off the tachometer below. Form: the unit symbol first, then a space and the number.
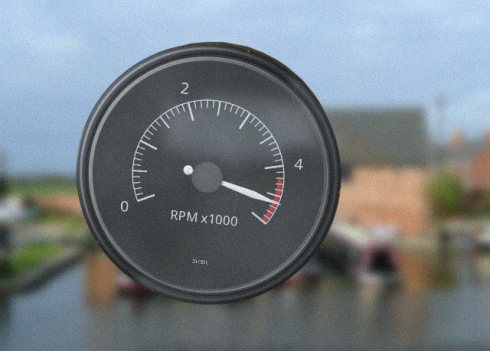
rpm 4600
